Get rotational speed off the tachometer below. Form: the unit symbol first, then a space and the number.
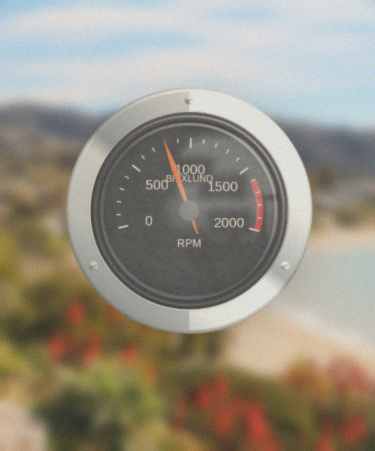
rpm 800
